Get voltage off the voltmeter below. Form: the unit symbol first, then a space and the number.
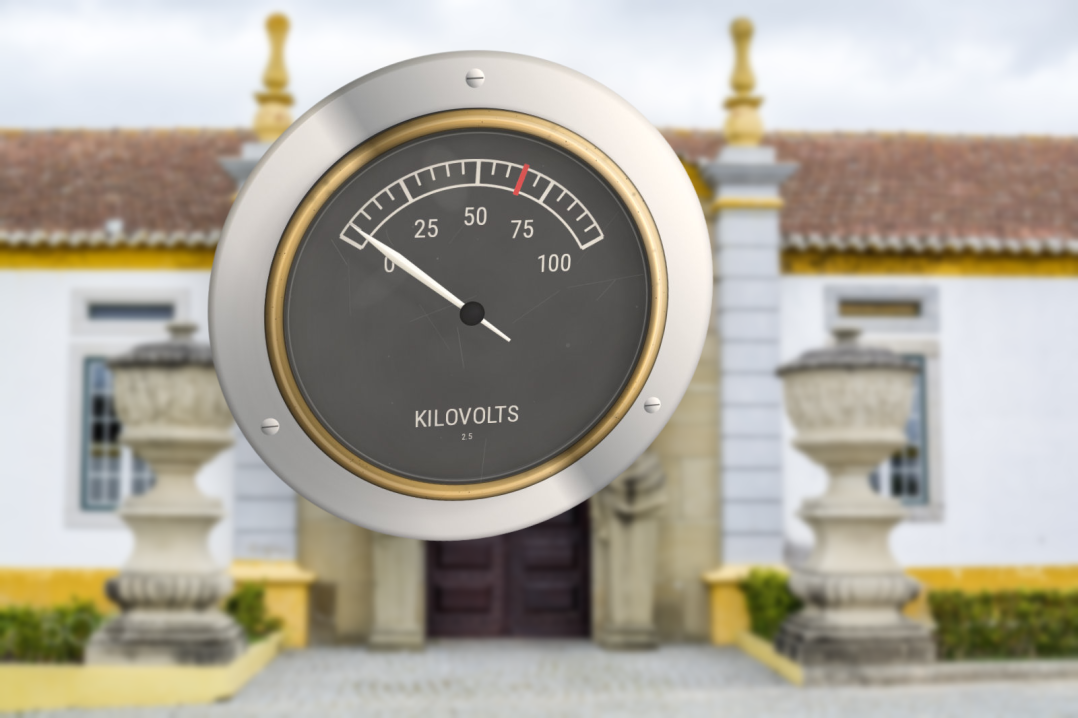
kV 5
